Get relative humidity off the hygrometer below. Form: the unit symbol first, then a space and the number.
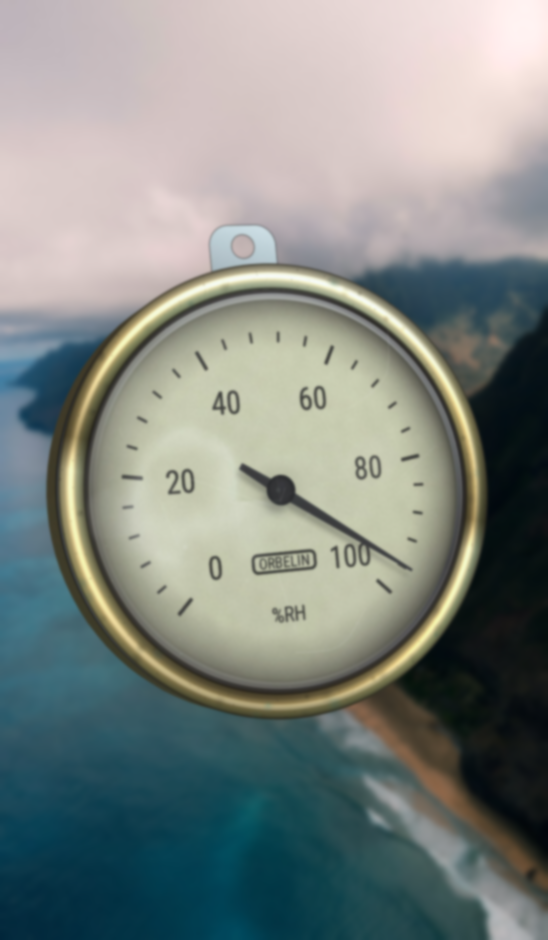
% 96
